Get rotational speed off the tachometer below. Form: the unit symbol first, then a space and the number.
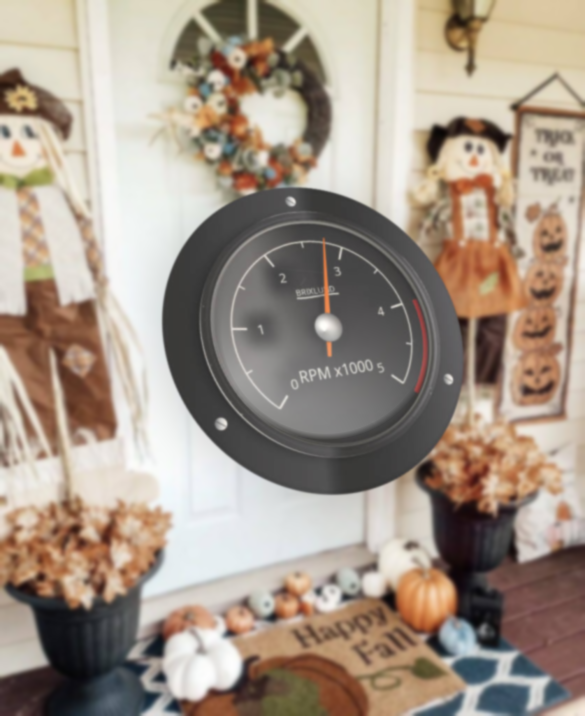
rpm 2750
